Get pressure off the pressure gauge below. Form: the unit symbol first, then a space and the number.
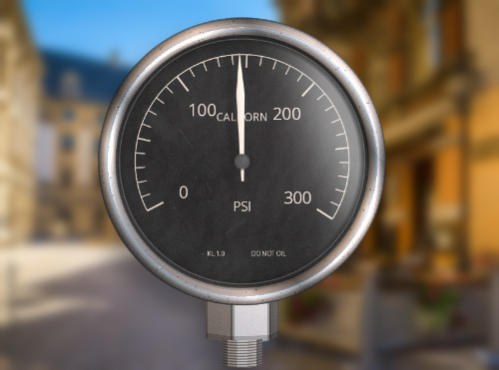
psi 145
